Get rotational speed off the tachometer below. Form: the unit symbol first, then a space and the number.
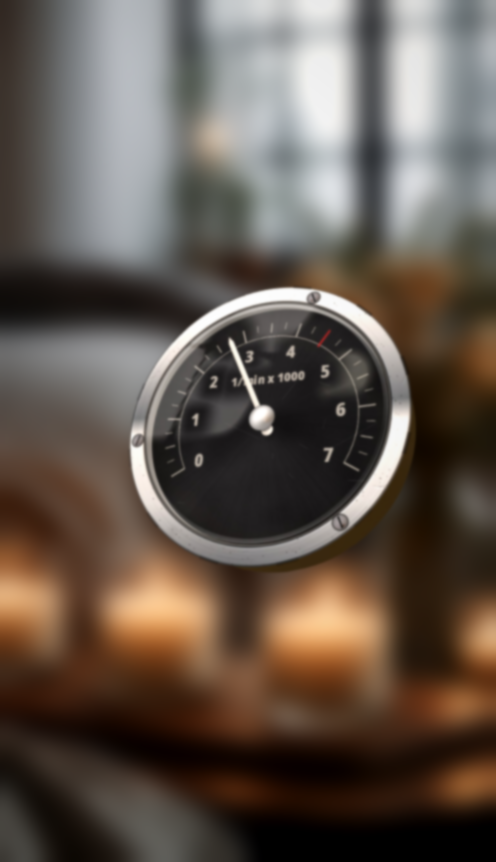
rpm 2750
